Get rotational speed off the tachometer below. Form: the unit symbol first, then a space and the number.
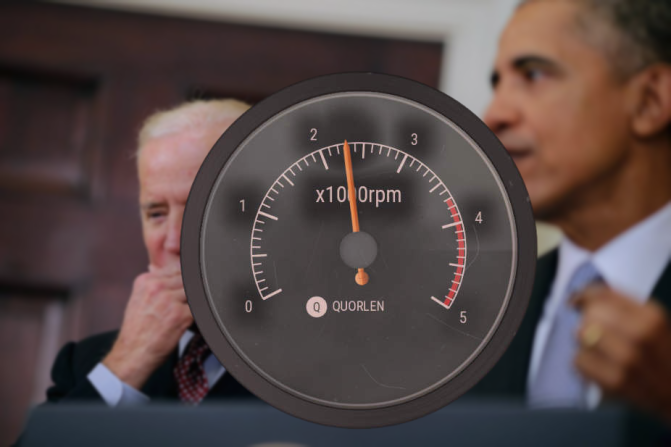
rpm 2300
